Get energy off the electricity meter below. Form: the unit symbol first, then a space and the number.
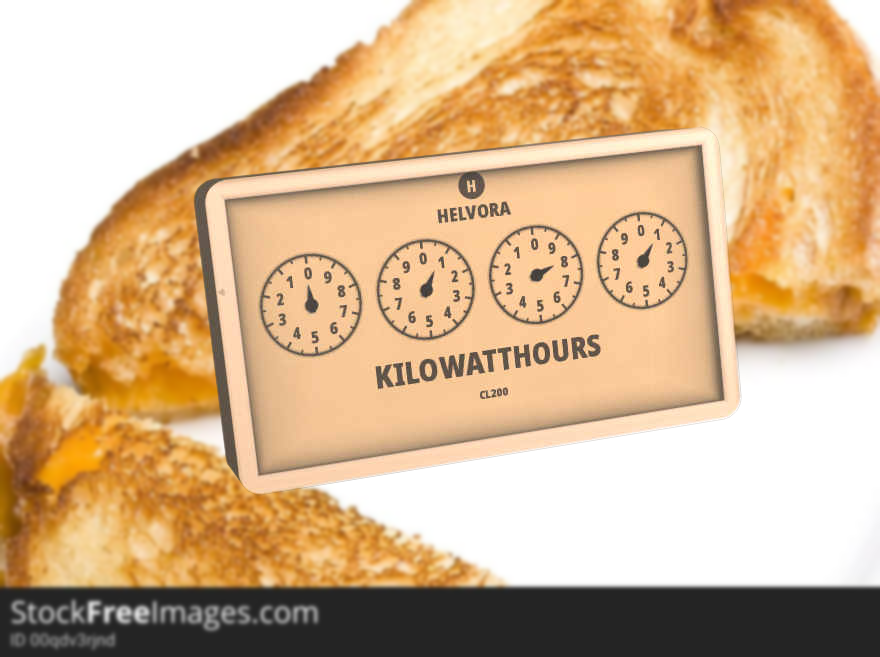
kWh 81
